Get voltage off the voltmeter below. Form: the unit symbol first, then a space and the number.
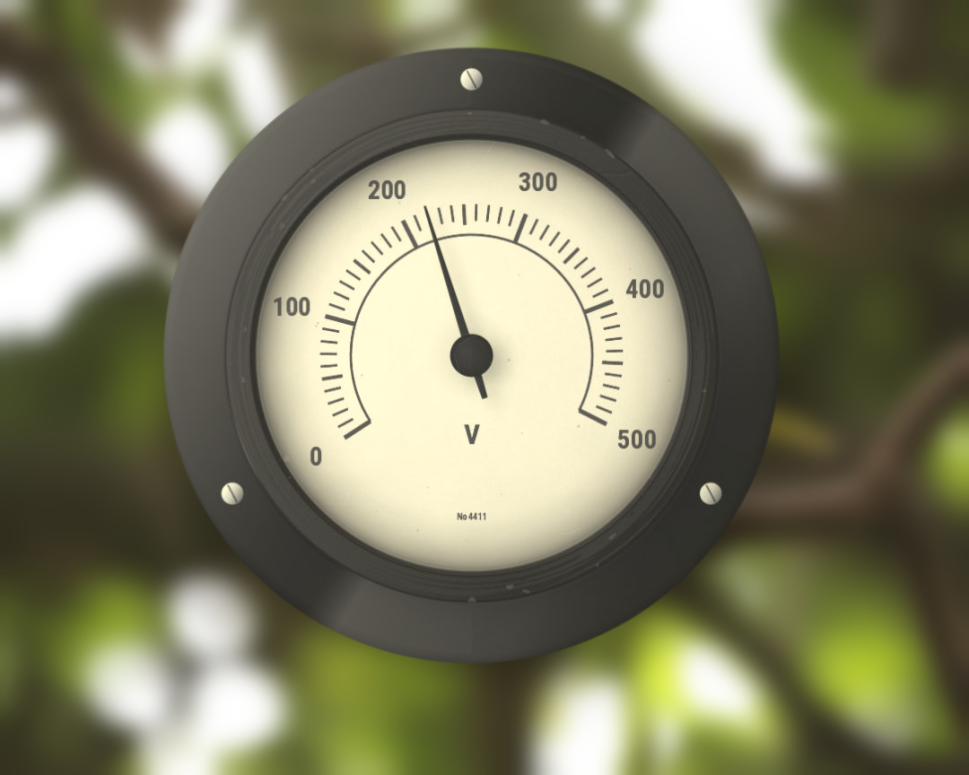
V 220
